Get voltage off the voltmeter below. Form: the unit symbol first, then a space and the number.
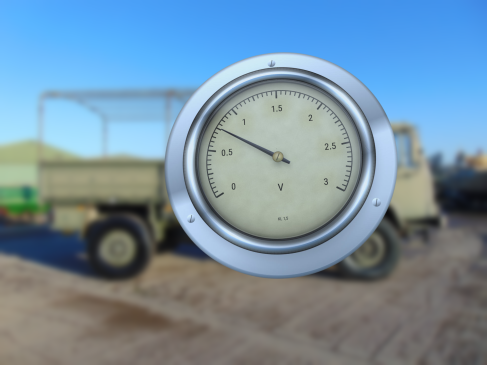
V 0.75
